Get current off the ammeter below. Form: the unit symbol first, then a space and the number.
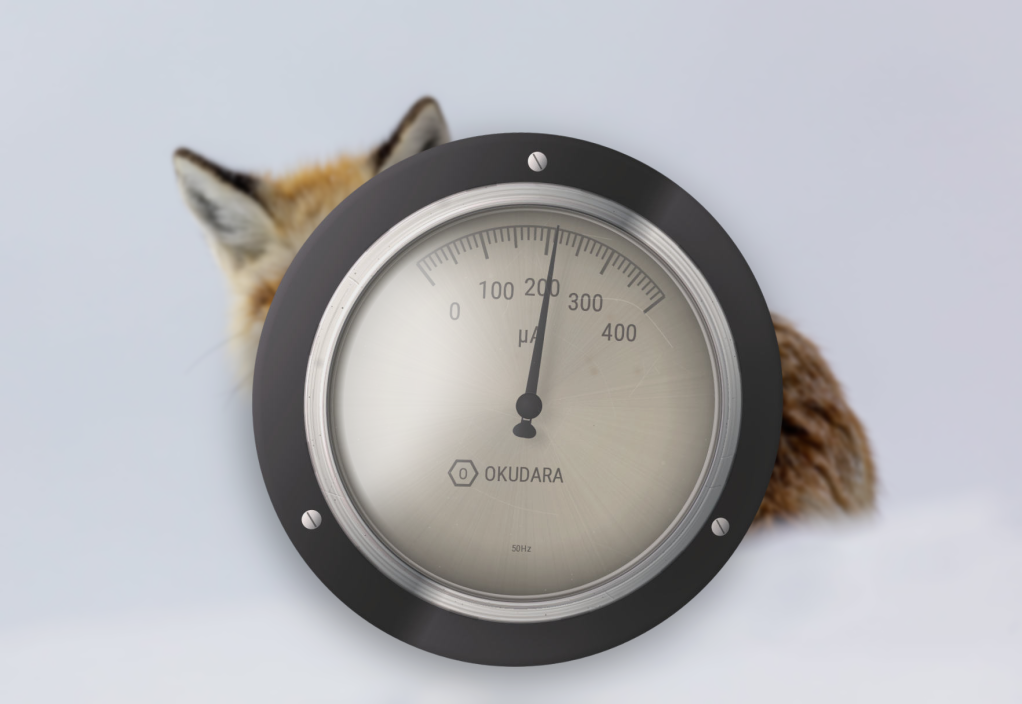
µA 210
